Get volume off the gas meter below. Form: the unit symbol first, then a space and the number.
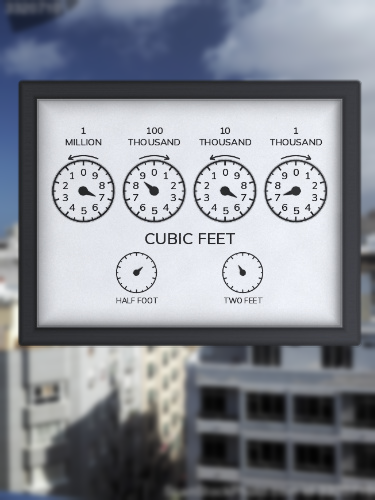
ft³ 686700
